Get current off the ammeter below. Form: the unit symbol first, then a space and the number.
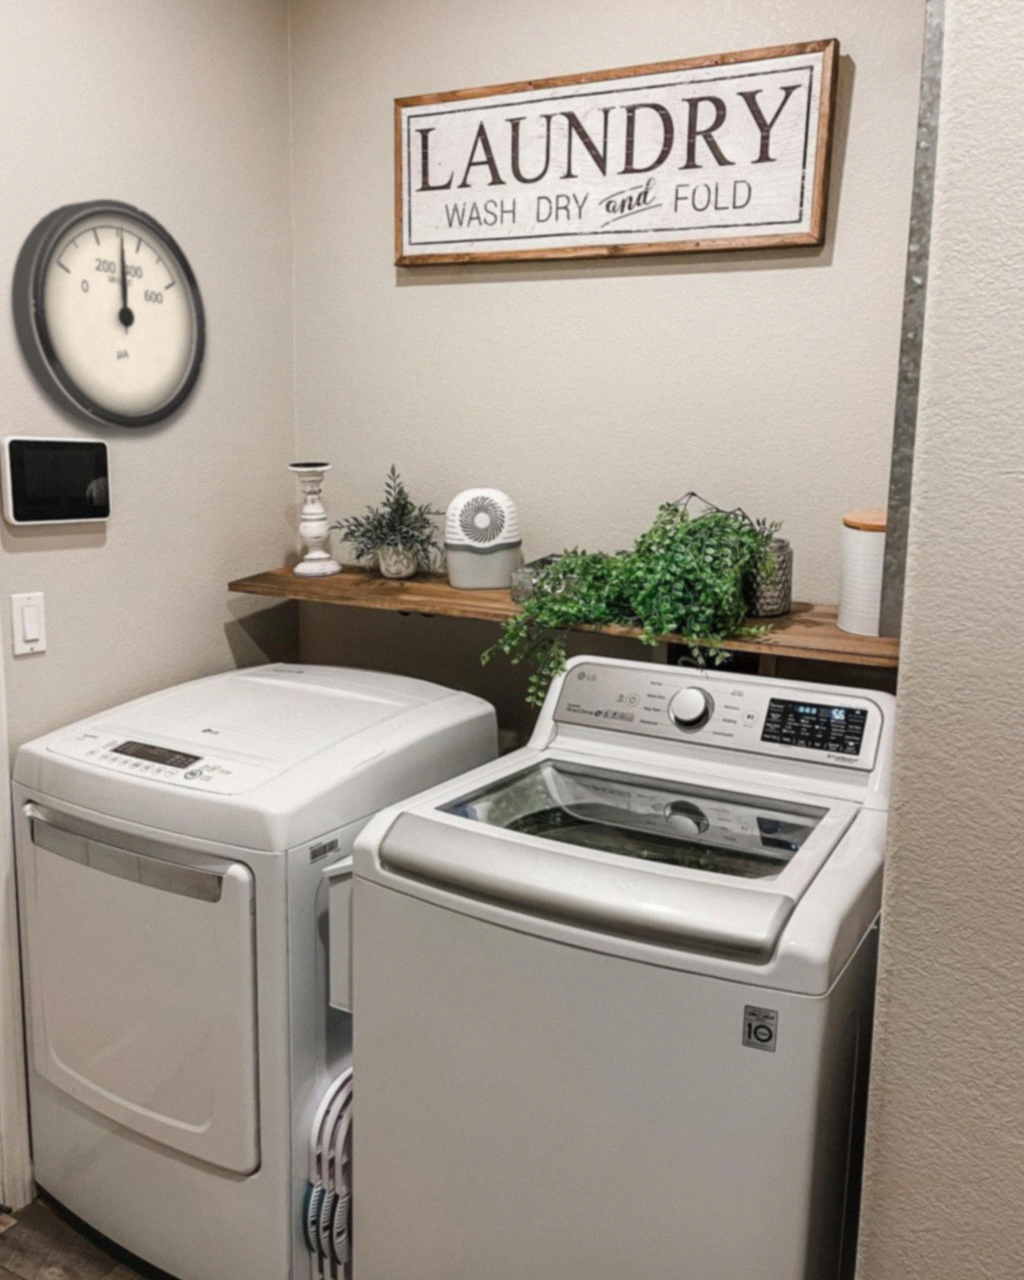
µA 300
